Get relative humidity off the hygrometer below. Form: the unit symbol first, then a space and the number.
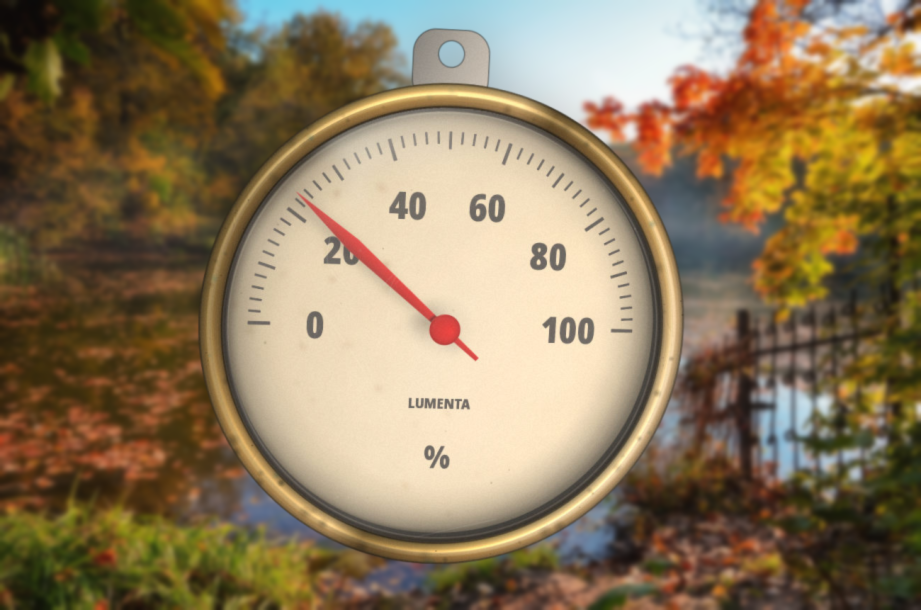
% 23
